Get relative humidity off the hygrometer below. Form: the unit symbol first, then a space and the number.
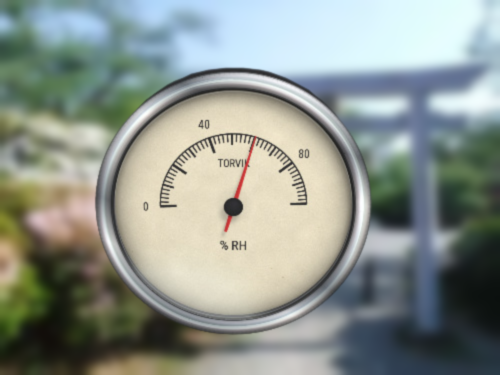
% 60
